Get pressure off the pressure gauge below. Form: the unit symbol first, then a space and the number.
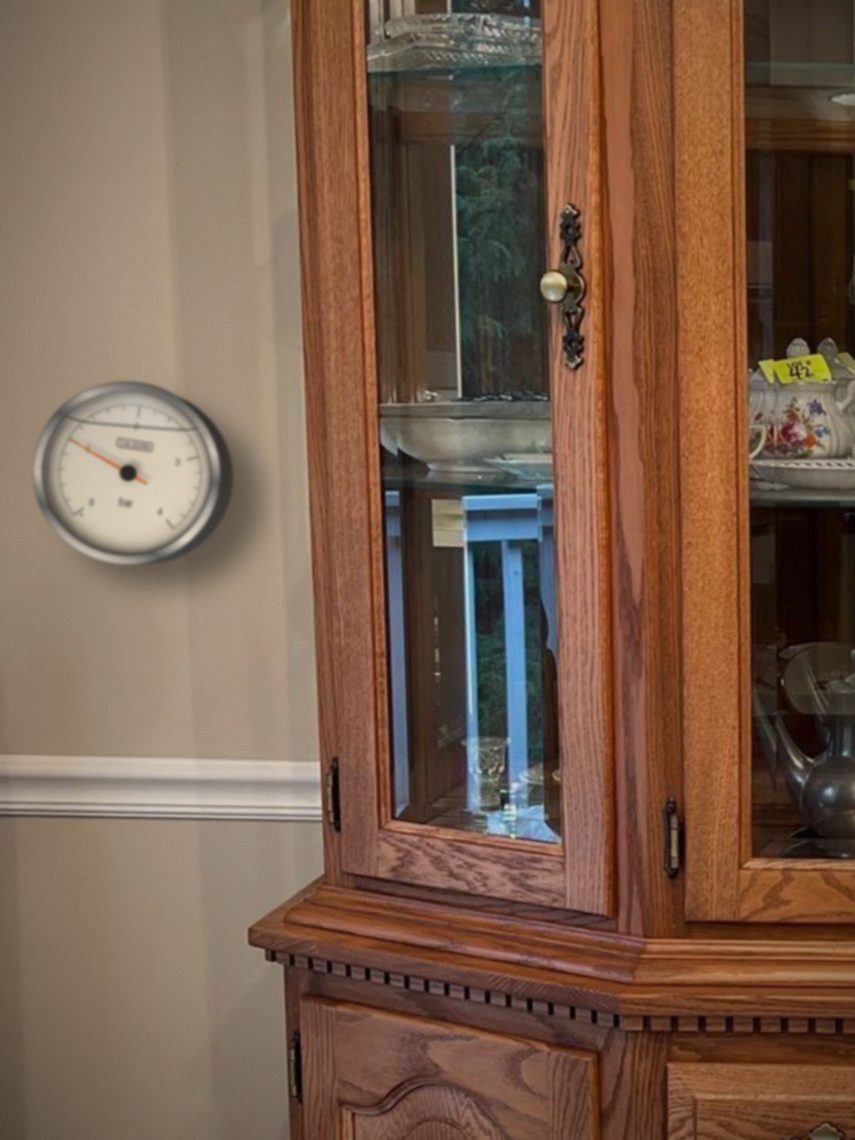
bar 1
